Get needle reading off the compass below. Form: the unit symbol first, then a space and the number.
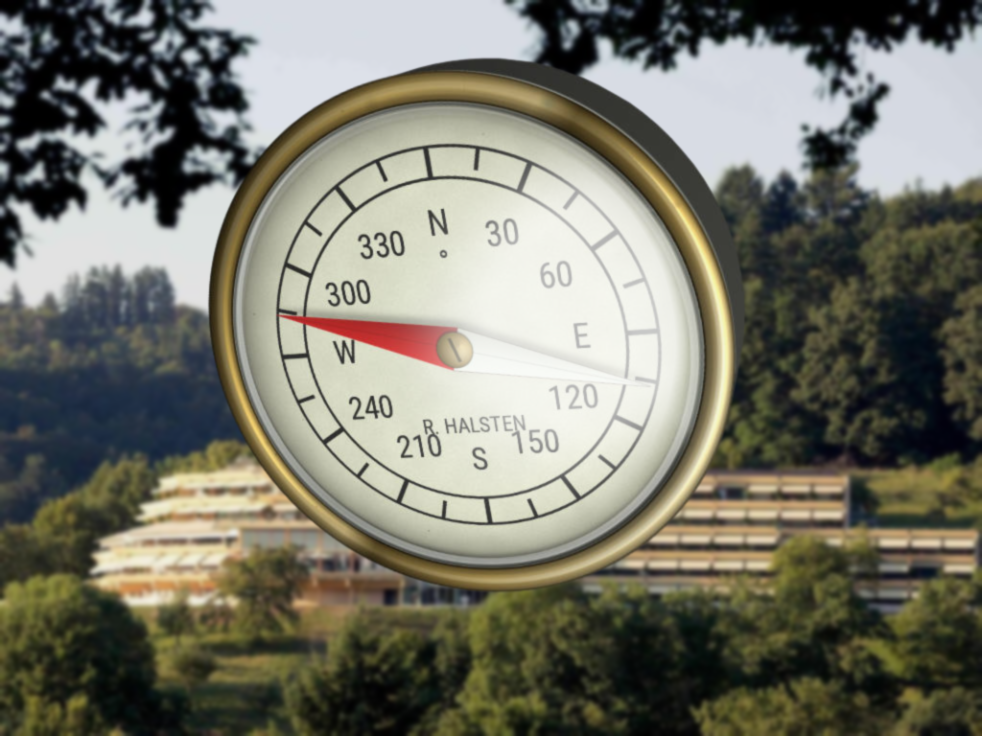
° 285
